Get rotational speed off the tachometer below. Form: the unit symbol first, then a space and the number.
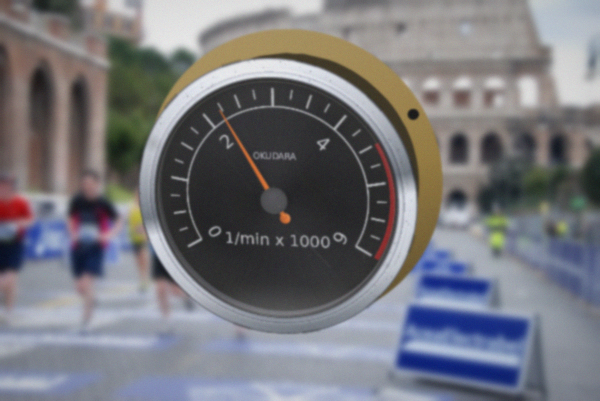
rpm 2250
